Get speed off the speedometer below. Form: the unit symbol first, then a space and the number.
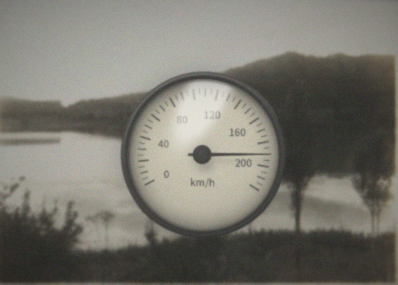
km/h 190
